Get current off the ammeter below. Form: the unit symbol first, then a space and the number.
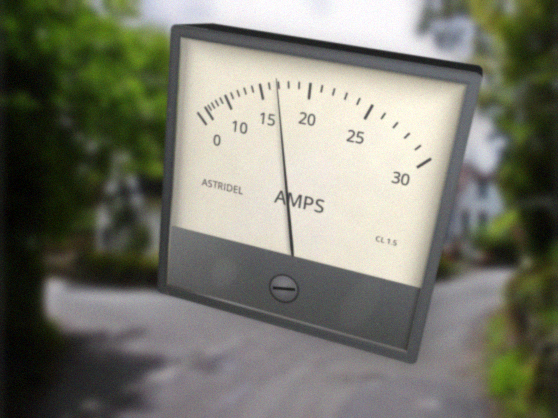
A 17
